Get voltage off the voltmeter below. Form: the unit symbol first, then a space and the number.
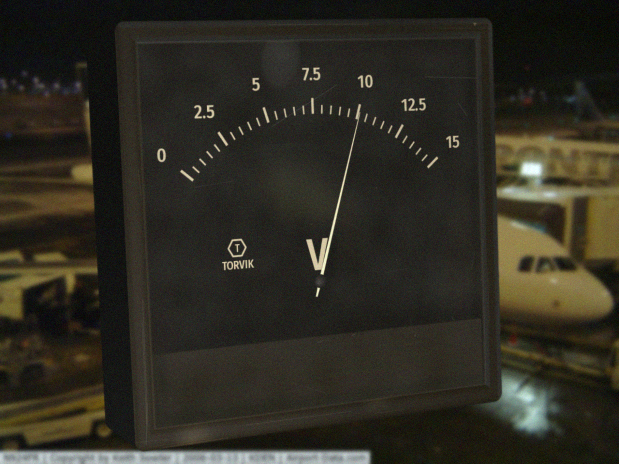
V 10
